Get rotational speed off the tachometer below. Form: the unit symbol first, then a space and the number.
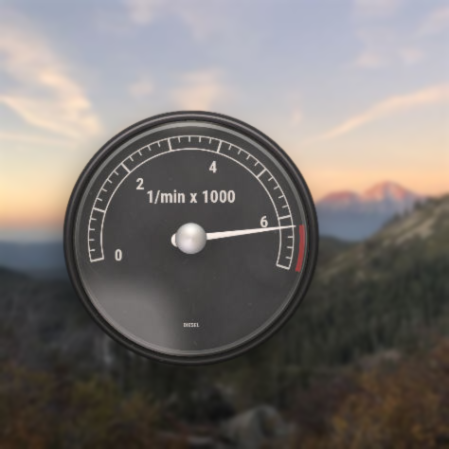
rpm 6200
